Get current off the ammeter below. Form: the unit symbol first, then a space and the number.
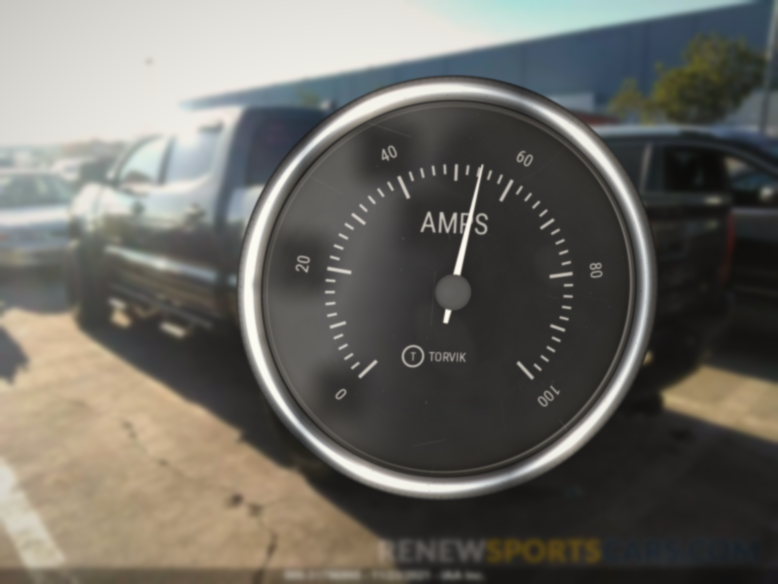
A 54
